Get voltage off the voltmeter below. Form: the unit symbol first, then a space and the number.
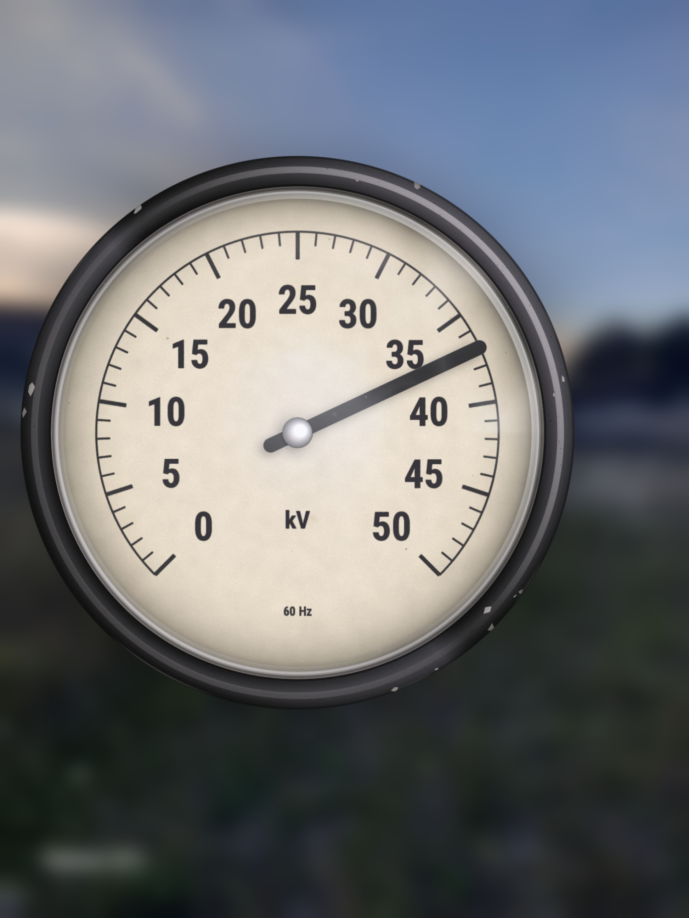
kV 37
